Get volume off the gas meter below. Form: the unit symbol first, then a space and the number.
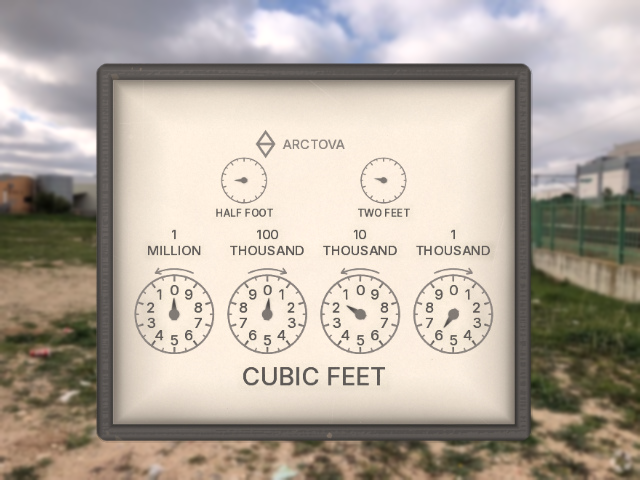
ft³ 1600
